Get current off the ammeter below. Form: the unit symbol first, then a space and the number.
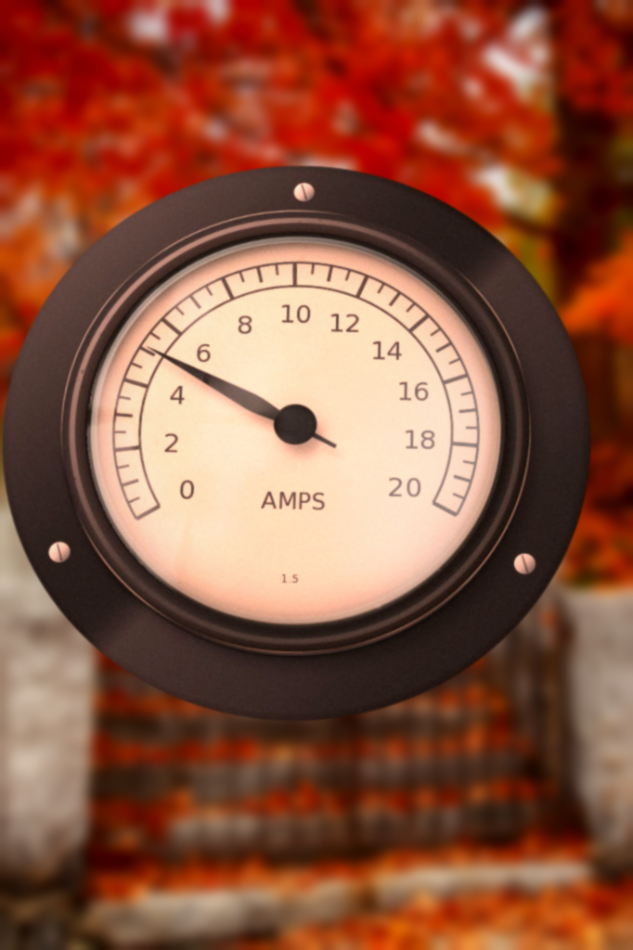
A 5
